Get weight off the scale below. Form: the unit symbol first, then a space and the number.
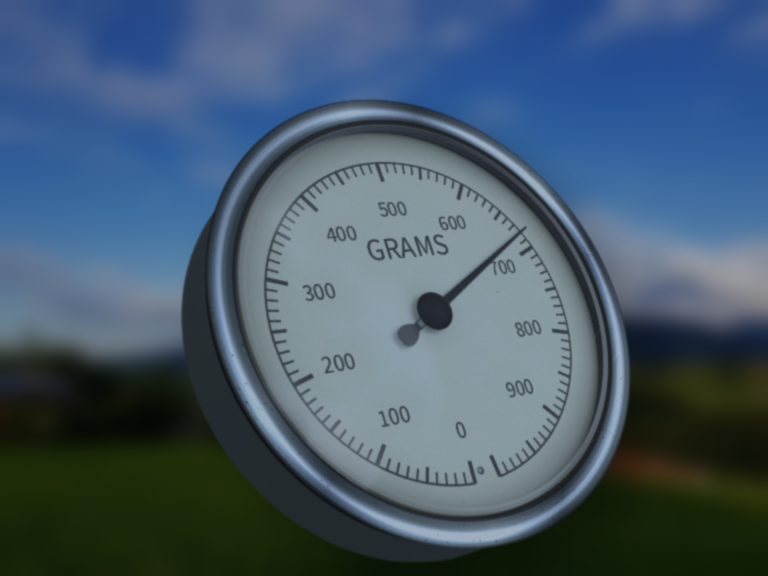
g 680
